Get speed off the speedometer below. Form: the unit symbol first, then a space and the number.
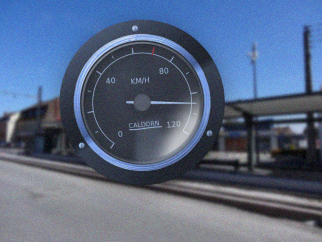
km/h 105
